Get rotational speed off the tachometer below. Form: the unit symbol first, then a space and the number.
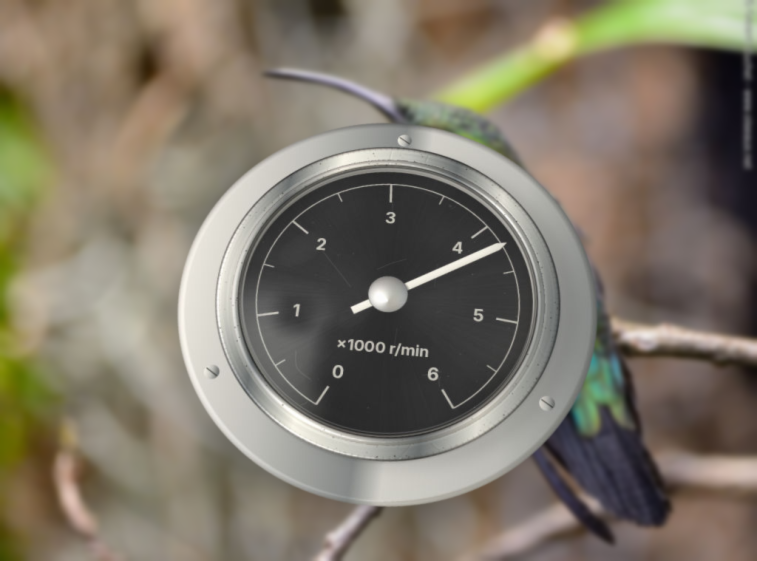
rpm 4250
